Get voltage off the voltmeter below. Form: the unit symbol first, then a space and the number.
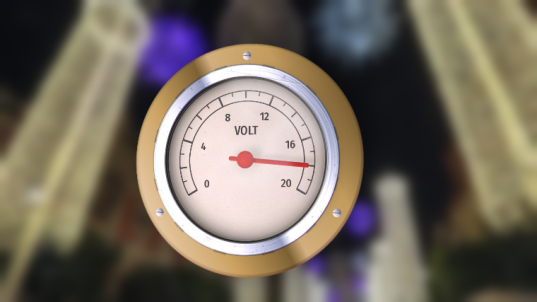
V 18
